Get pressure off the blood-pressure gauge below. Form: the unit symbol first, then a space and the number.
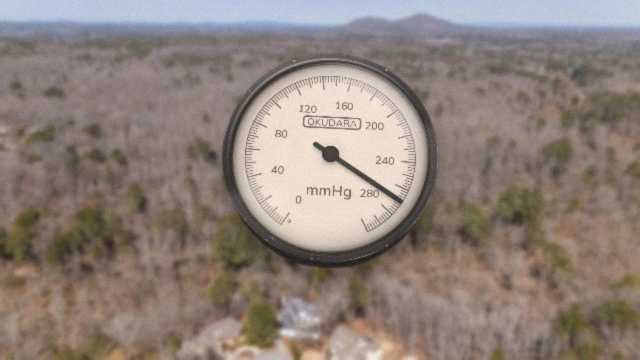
mmHg 270
